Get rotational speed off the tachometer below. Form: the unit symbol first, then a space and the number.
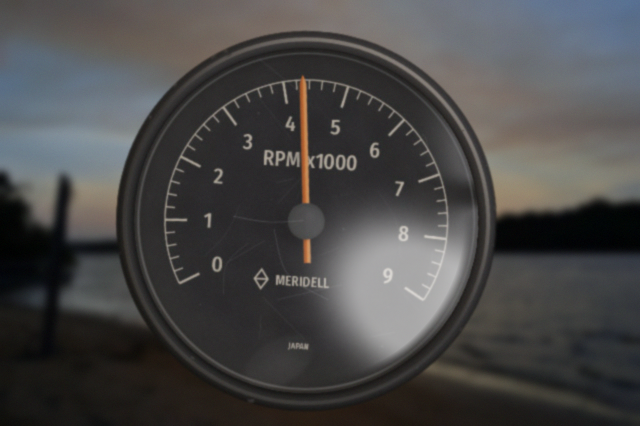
rpm 4300
